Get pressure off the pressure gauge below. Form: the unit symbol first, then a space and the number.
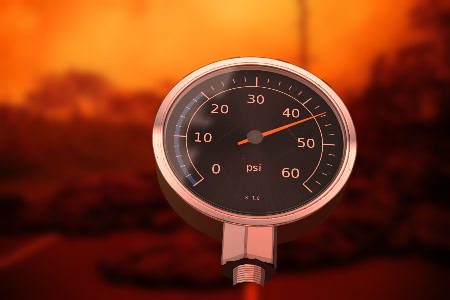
psi 44
